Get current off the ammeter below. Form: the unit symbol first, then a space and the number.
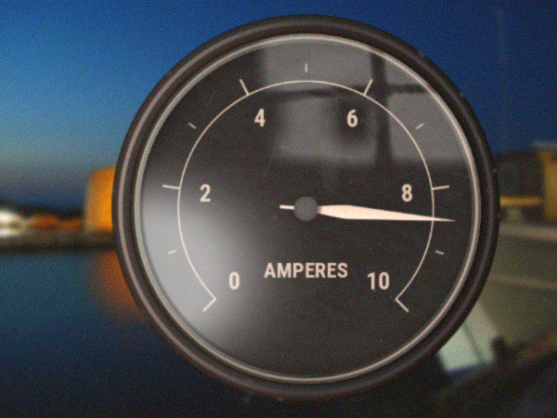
A 8.5
